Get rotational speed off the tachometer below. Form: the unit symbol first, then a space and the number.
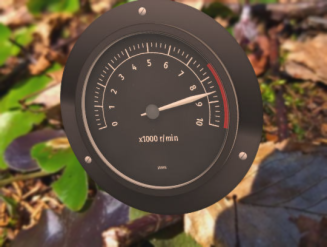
rpm 8600
